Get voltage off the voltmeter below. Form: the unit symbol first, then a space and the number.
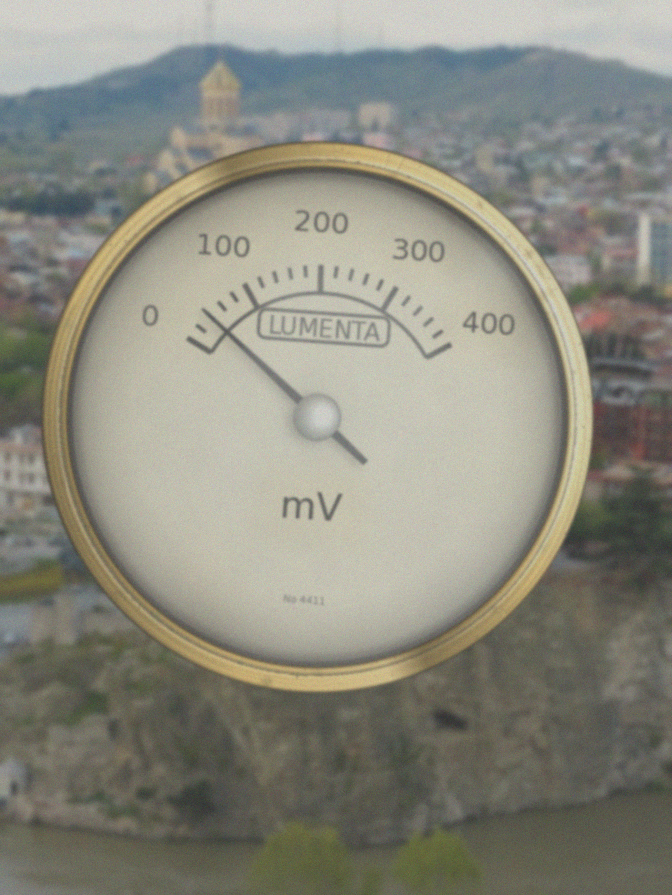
mV 40
